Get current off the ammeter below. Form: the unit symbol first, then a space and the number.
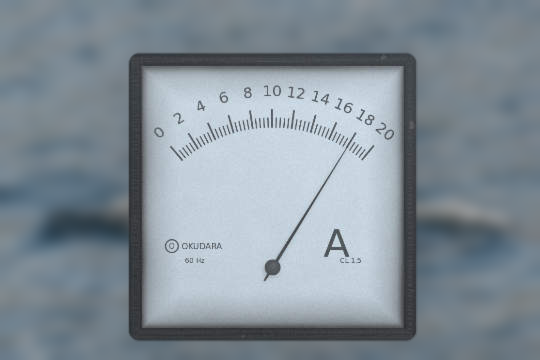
A 18
